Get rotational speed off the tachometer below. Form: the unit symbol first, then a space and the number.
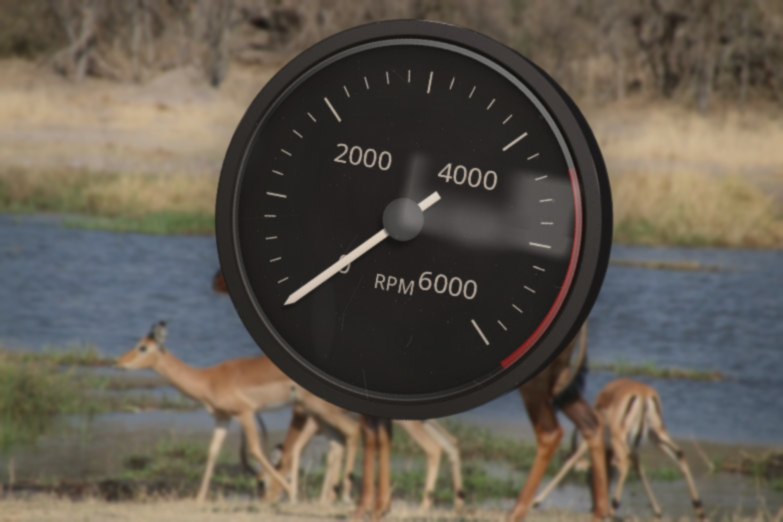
rpm 0
